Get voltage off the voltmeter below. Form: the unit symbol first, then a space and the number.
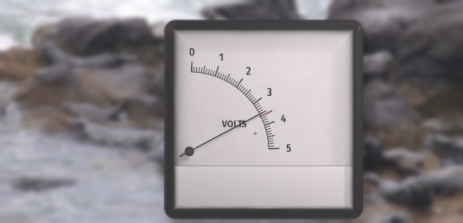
V 3.5
